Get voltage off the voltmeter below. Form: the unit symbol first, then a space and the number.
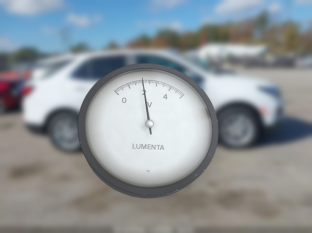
V 2
